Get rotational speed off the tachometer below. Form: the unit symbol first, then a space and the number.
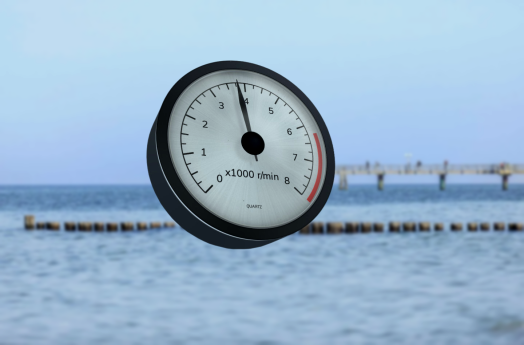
rpm 3750
